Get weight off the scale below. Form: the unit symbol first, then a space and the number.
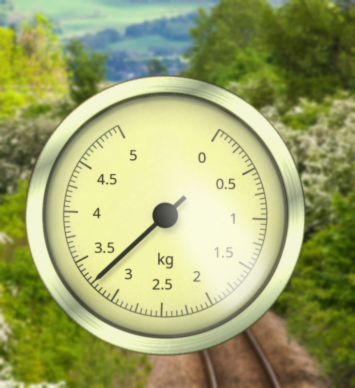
kg 3.25
